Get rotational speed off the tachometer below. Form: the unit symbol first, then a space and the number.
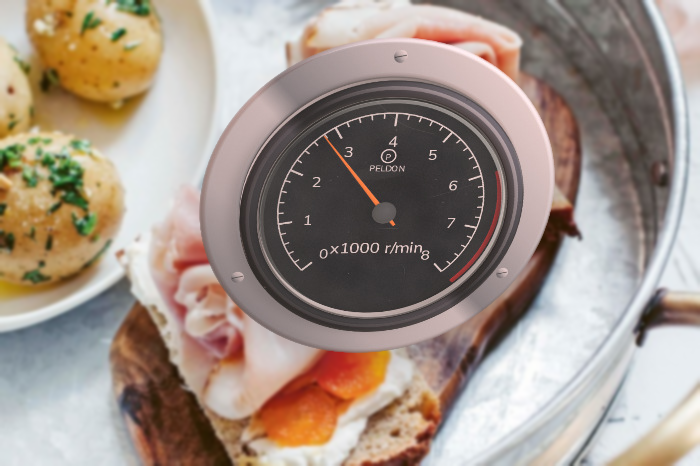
rpm 2800
